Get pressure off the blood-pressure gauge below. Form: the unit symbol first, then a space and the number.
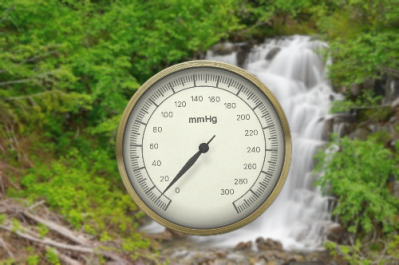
mmHg 10
